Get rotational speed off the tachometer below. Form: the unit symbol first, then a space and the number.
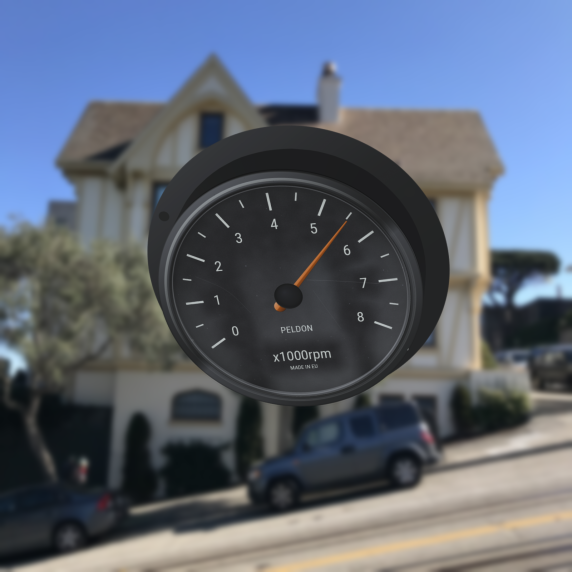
rpm 5500
